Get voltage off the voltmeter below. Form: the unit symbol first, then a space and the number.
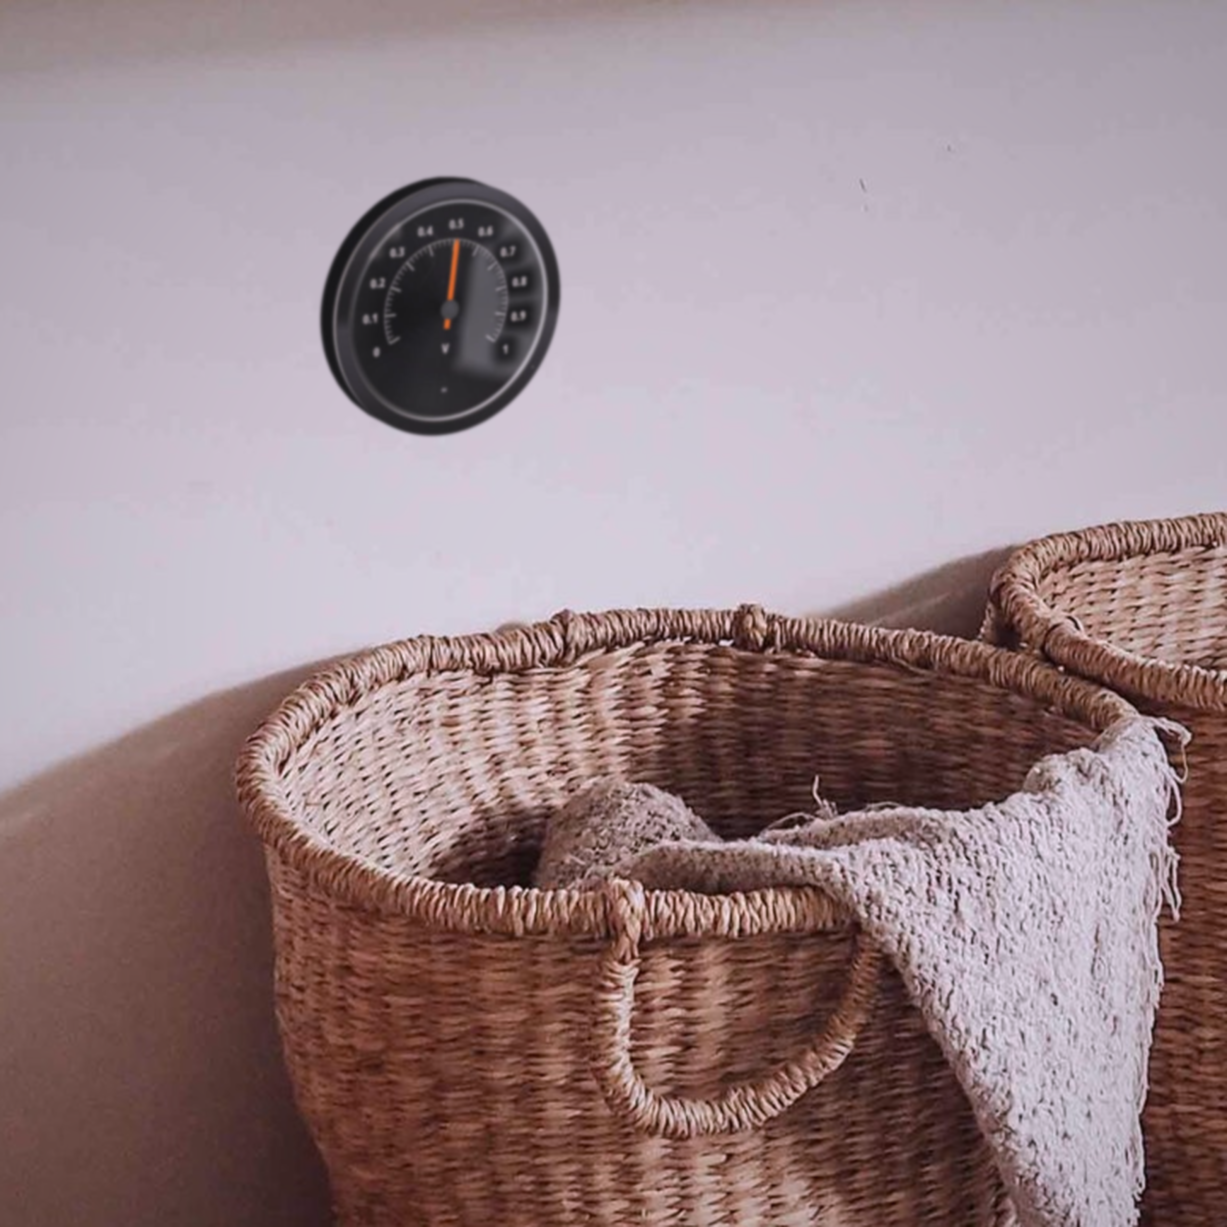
V 0.5
